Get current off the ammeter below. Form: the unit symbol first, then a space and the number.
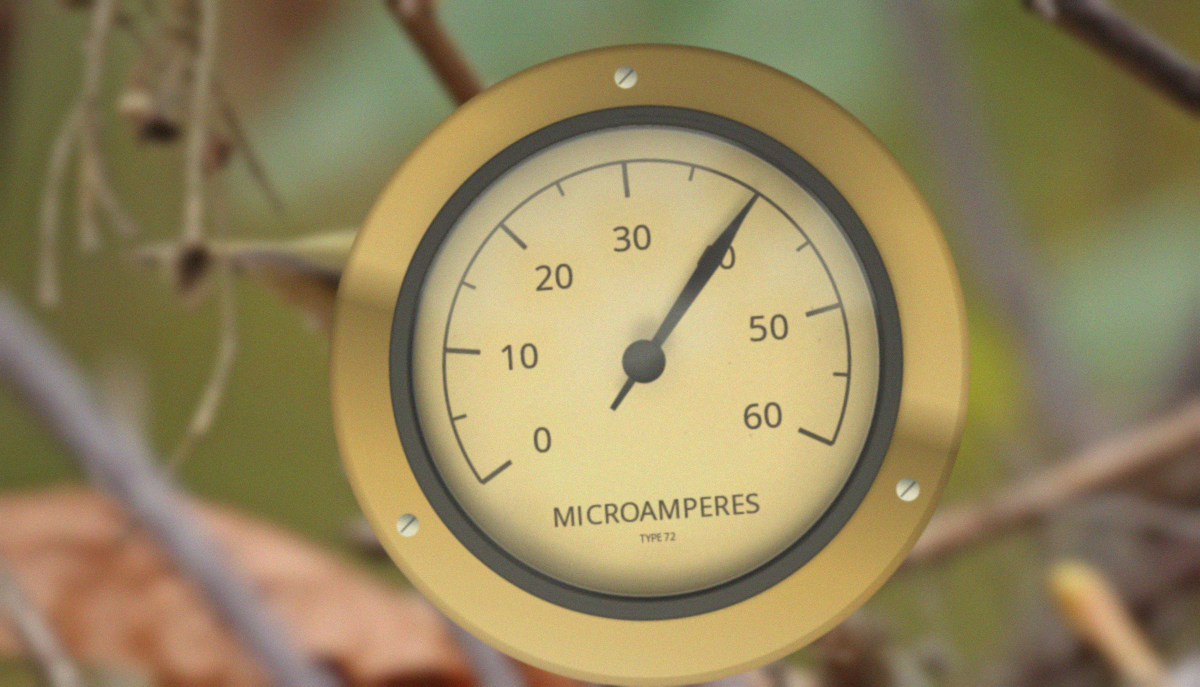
µA 40
